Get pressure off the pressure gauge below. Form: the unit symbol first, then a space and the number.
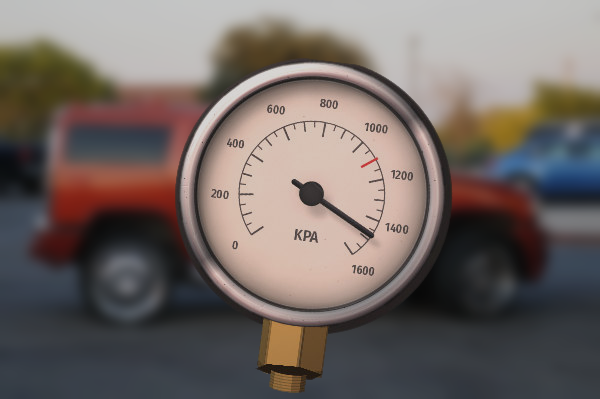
kPa 1475
